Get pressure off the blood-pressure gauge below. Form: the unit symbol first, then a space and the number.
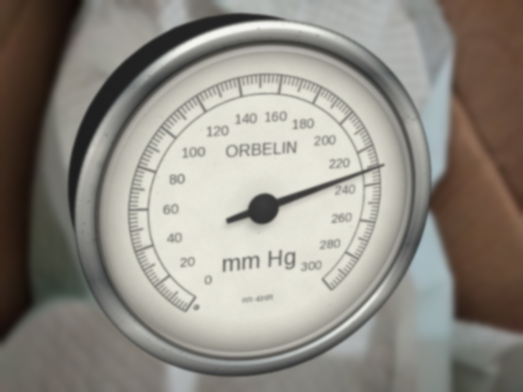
mmHg 230
